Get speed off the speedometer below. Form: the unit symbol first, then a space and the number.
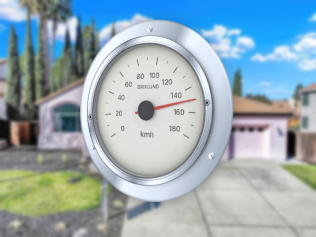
km/h 150
